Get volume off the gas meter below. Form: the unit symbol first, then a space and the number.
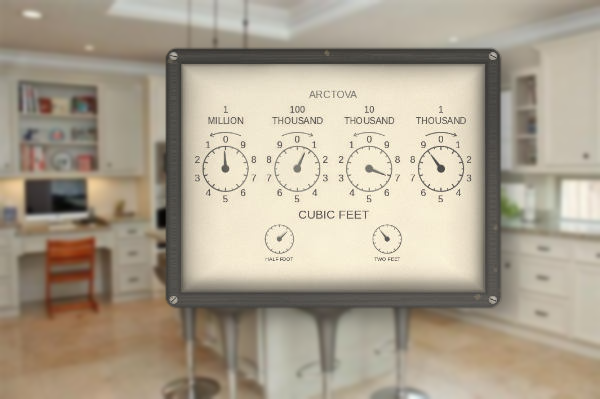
ft³ 6900
